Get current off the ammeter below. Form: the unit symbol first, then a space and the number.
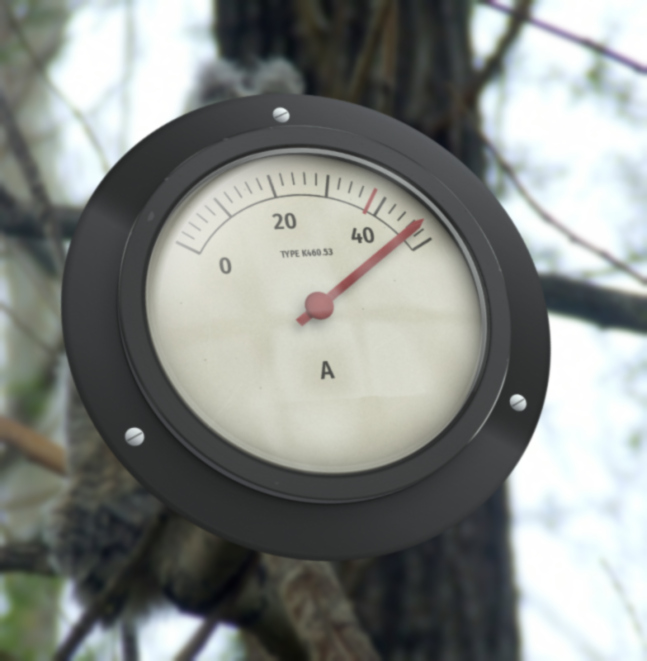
A 47
